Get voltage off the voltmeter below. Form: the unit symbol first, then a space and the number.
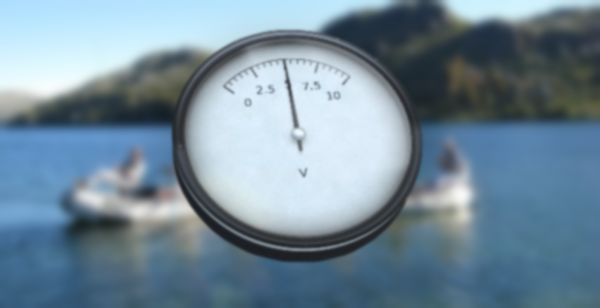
V 5
